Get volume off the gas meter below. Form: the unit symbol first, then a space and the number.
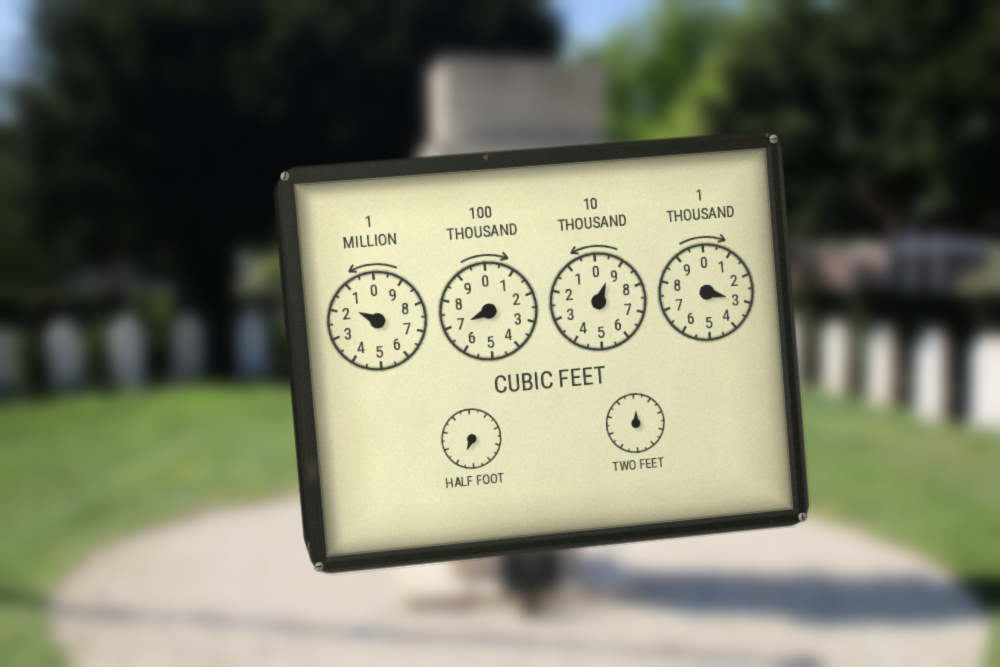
ft³ 169300
